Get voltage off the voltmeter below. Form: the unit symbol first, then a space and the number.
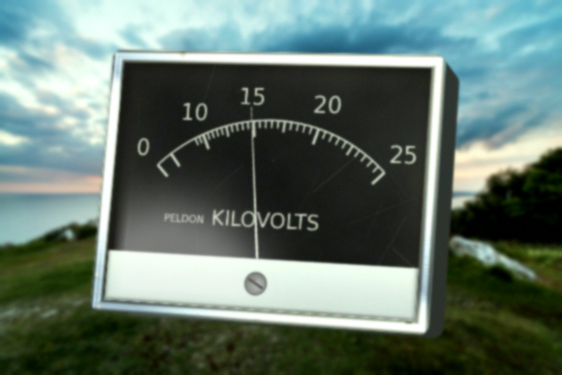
kV 15
